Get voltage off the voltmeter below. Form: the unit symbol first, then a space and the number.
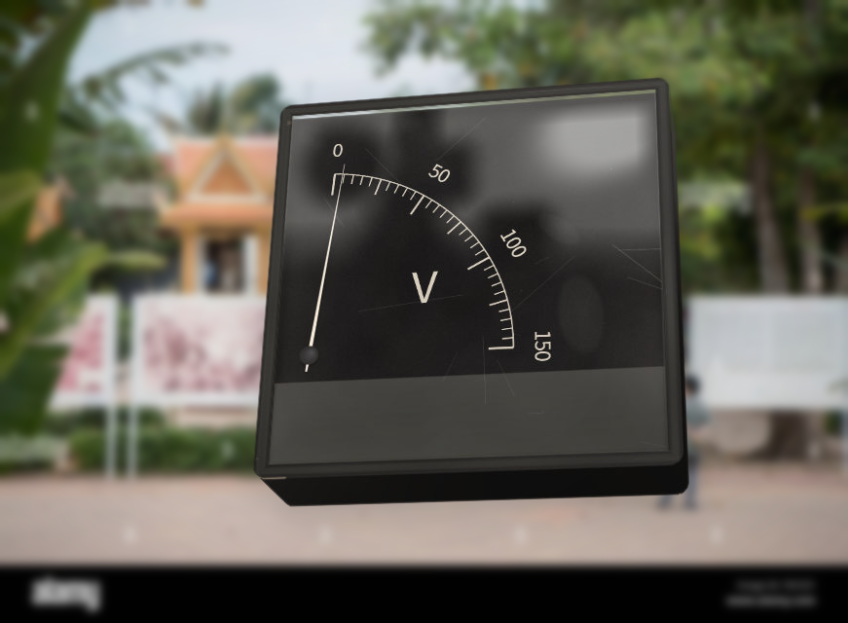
V 5
